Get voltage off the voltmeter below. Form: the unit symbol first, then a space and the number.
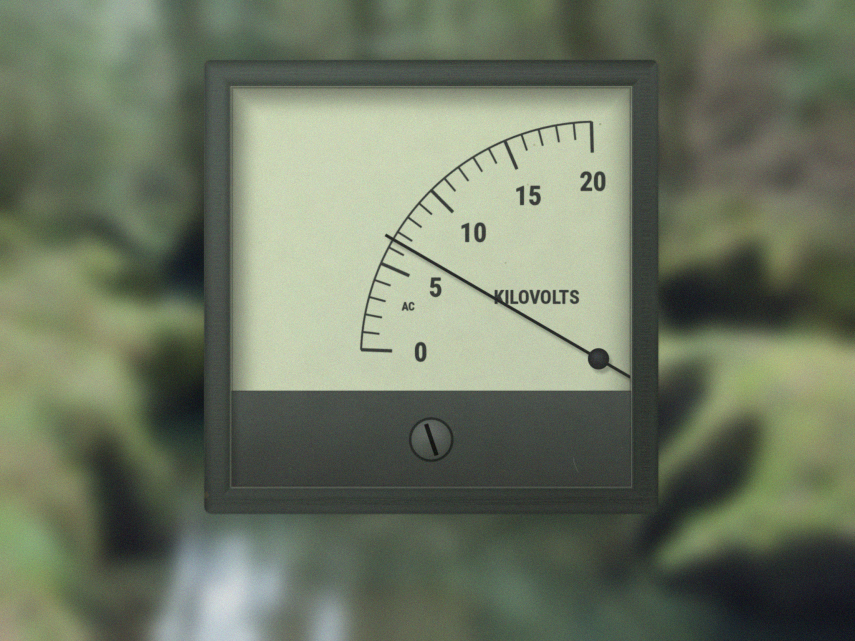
kV 6.5
